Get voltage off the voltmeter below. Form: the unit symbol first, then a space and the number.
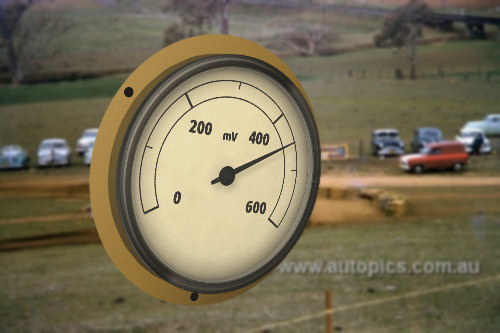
mV 450
